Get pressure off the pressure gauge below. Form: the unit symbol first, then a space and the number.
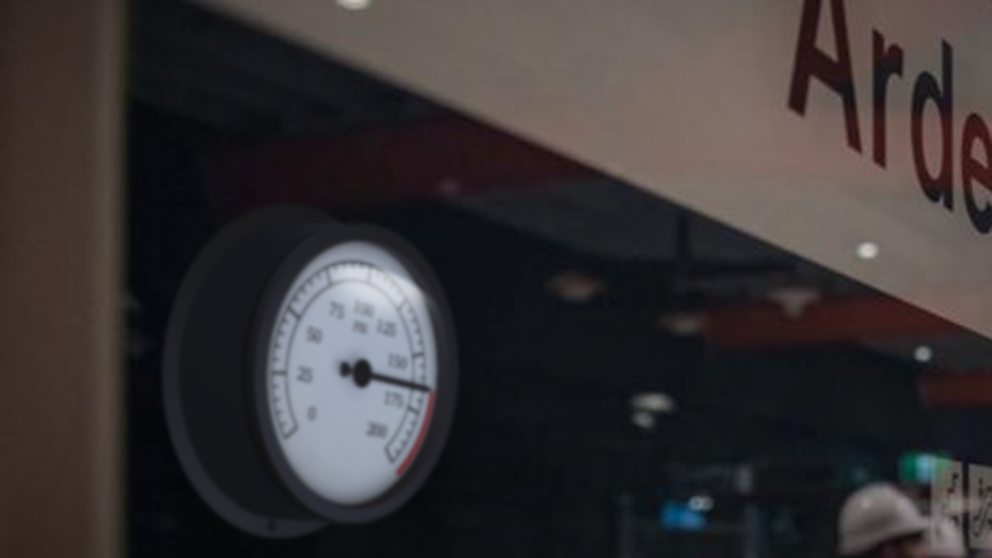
psi 165
